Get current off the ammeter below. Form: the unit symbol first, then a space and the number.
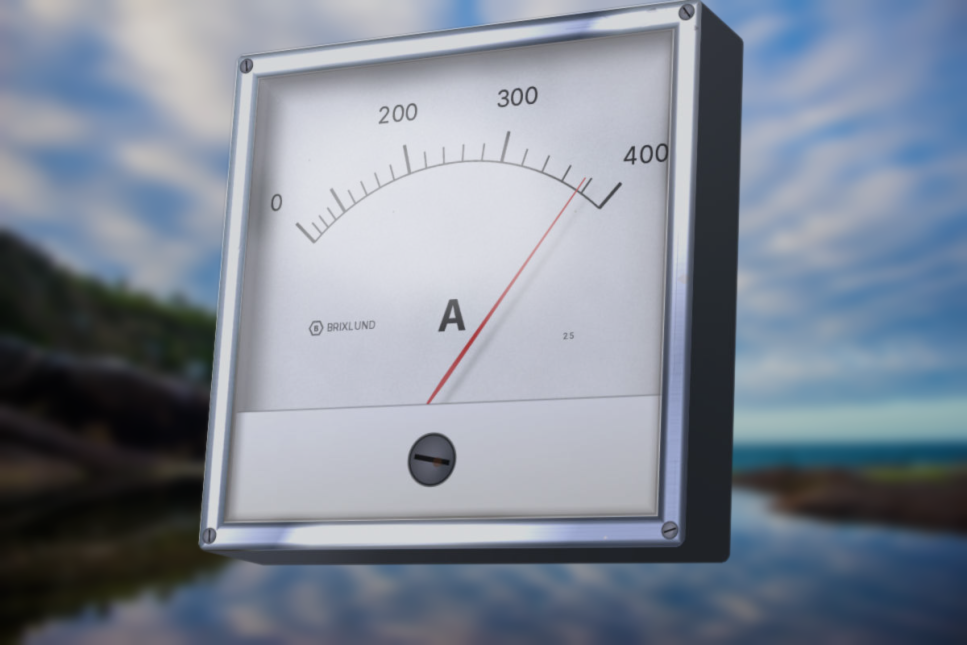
A 380
